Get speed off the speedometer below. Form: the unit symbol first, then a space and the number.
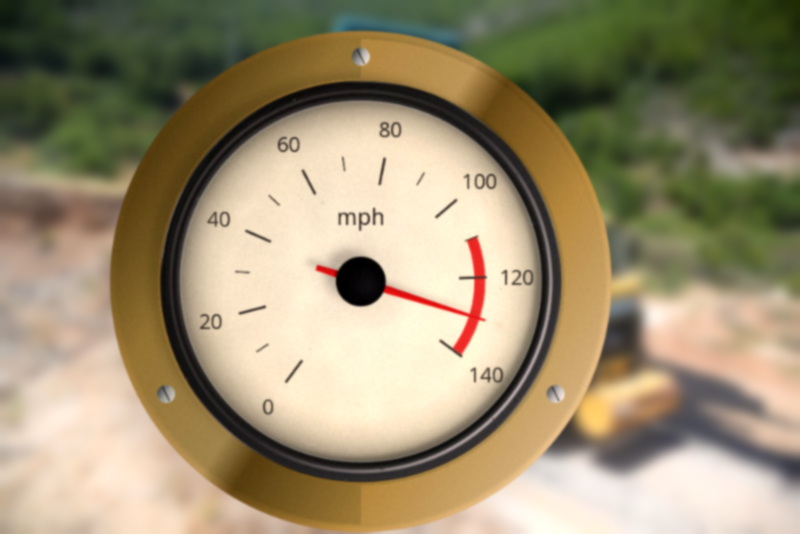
mph 130
